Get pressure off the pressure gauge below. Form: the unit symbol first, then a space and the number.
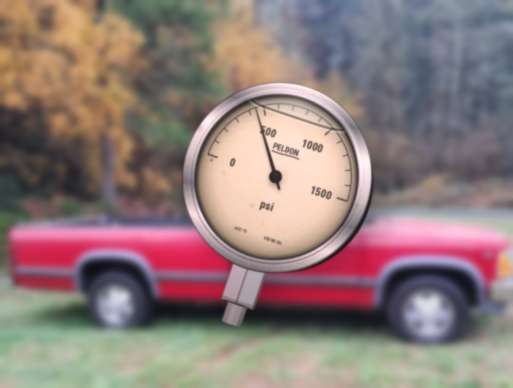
psi 450
